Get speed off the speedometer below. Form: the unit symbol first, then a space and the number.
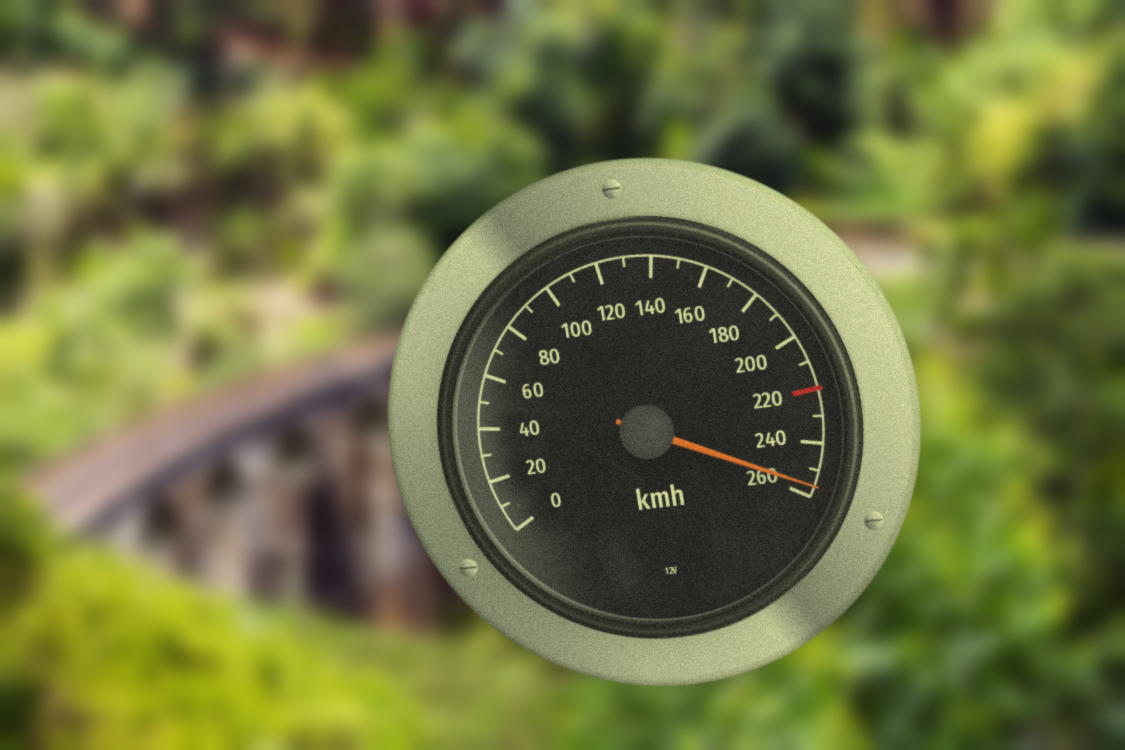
km/h 255
